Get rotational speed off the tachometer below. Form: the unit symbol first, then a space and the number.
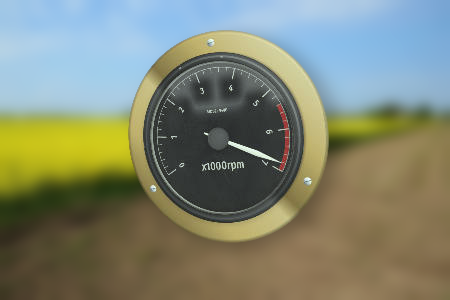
rpm 6800
